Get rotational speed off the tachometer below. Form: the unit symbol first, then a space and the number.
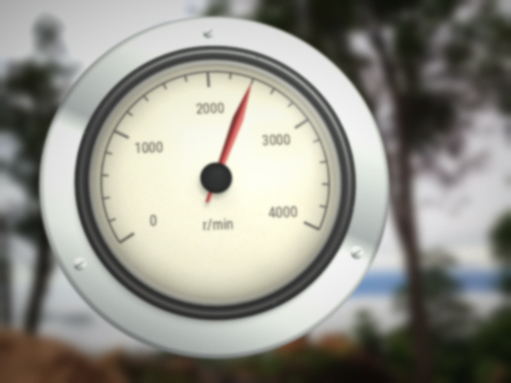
rpm 2400
